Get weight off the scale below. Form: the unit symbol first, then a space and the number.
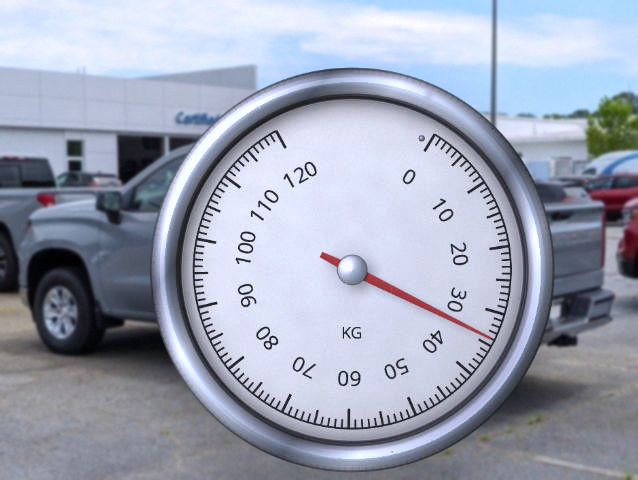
kg 34
